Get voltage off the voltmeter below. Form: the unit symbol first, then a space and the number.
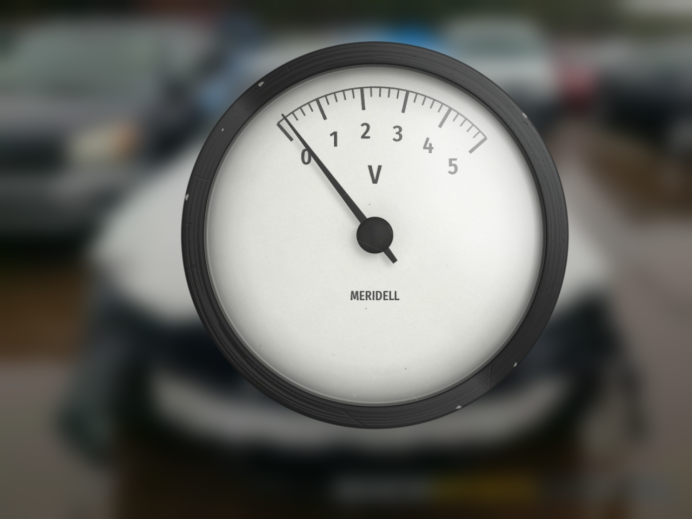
V 0.2
